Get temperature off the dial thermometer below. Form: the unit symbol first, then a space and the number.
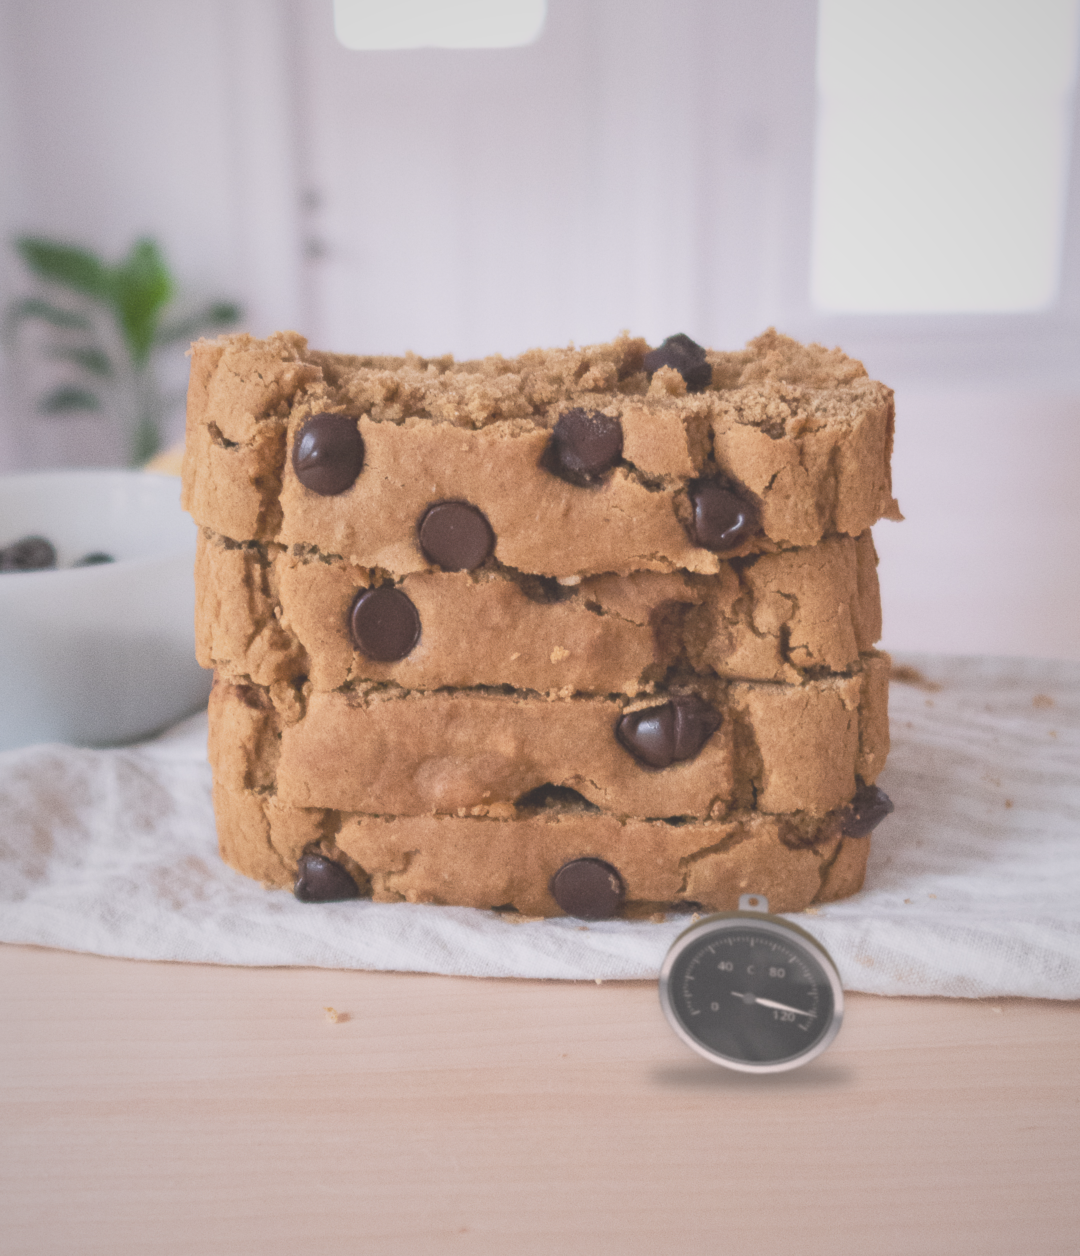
°C 110
